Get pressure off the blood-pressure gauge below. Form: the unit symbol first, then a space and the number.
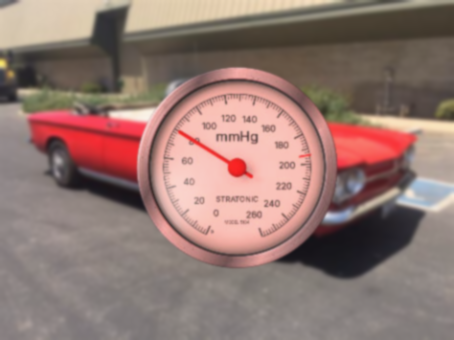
mmHg 80
